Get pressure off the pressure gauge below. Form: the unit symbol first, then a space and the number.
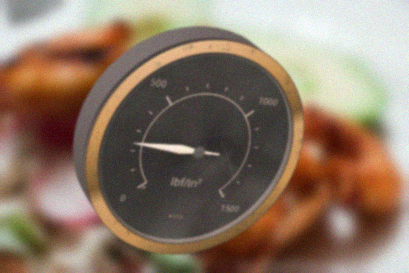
psi 250
